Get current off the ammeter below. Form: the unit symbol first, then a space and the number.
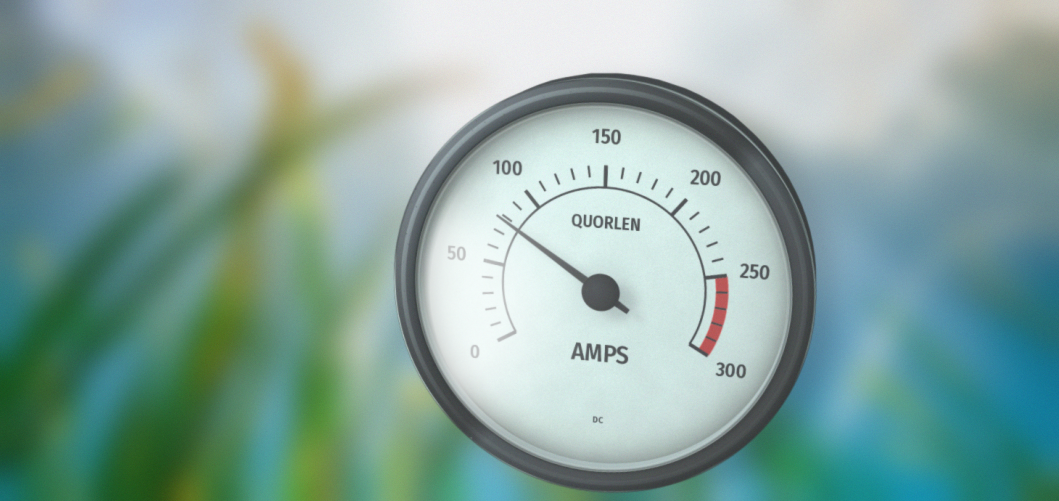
A 80
